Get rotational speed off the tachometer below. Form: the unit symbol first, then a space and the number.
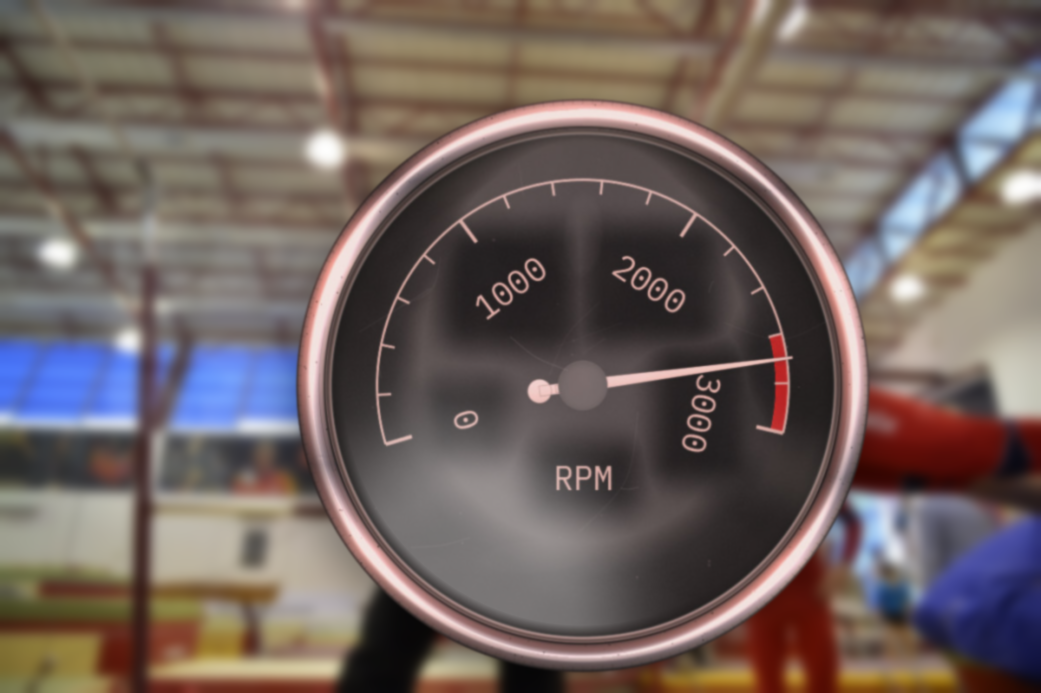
rpm 2700
